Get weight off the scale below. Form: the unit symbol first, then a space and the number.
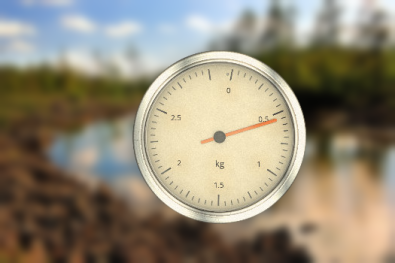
kg 0.55
